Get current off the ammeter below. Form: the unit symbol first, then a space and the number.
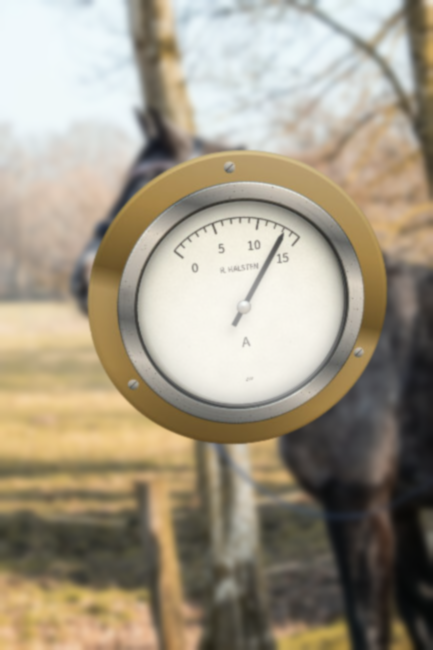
A 13
